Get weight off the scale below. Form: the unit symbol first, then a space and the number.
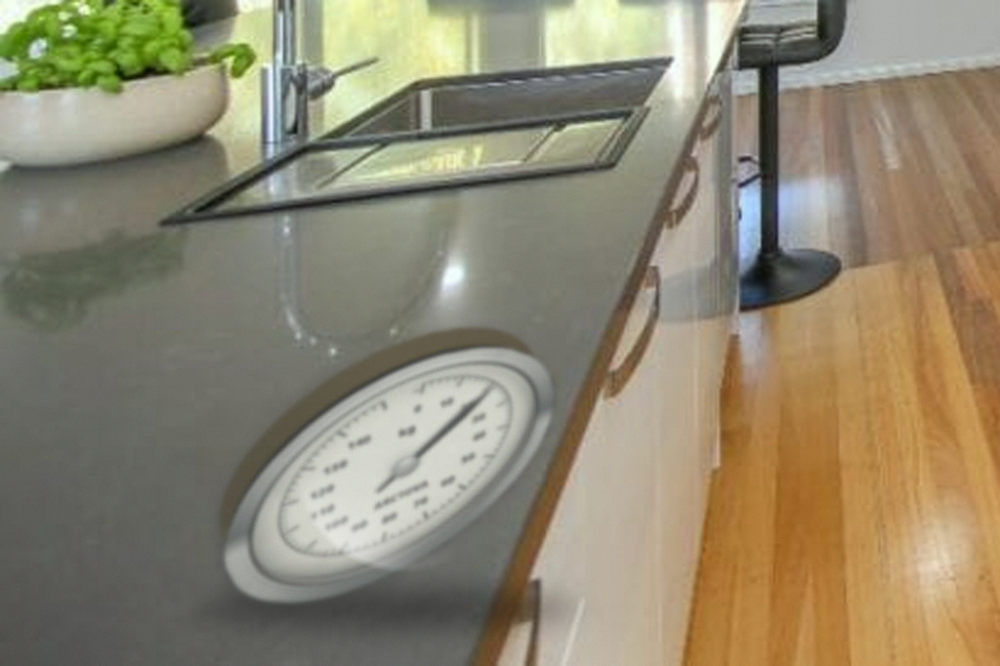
kg 20
